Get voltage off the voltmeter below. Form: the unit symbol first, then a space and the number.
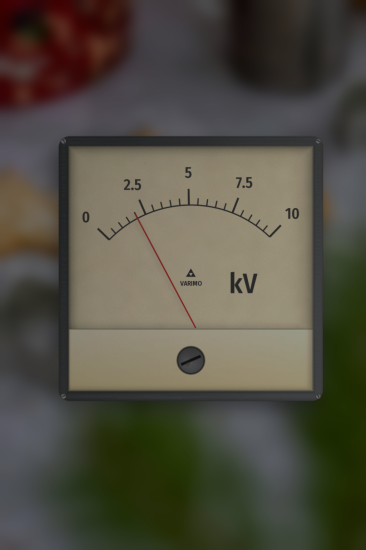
kV 2
